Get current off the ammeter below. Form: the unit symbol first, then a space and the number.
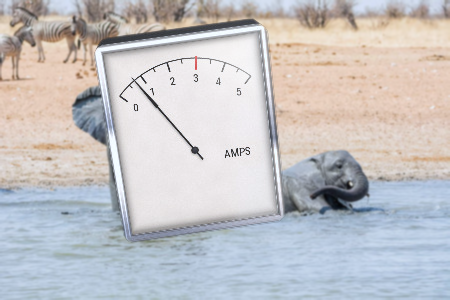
A 0.75
